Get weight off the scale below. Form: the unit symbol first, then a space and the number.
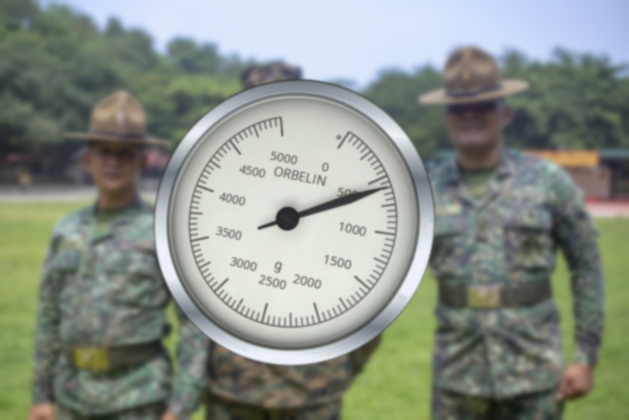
g 600
